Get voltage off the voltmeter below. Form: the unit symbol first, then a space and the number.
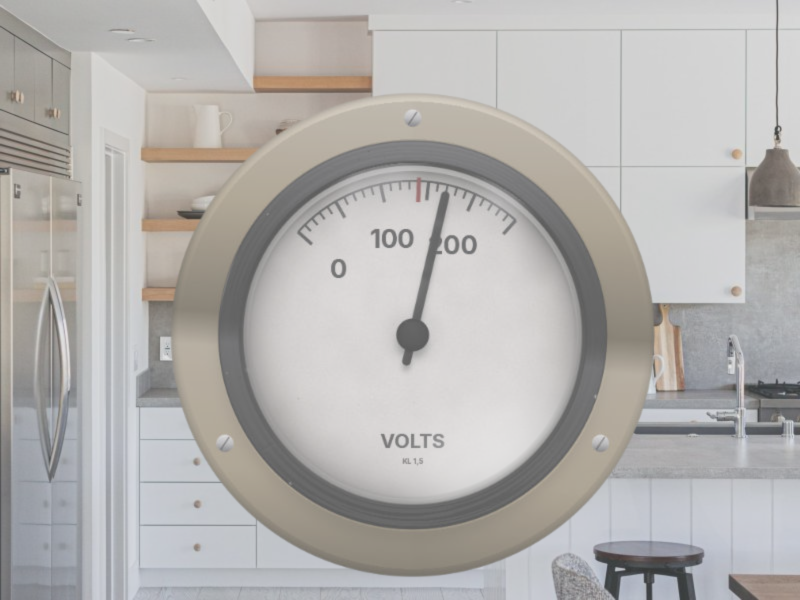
V 170
